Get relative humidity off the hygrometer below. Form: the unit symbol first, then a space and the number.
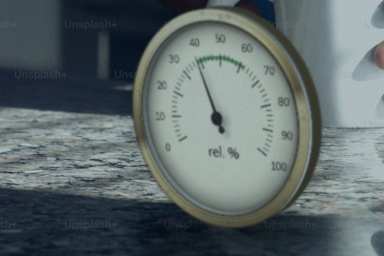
% 40
